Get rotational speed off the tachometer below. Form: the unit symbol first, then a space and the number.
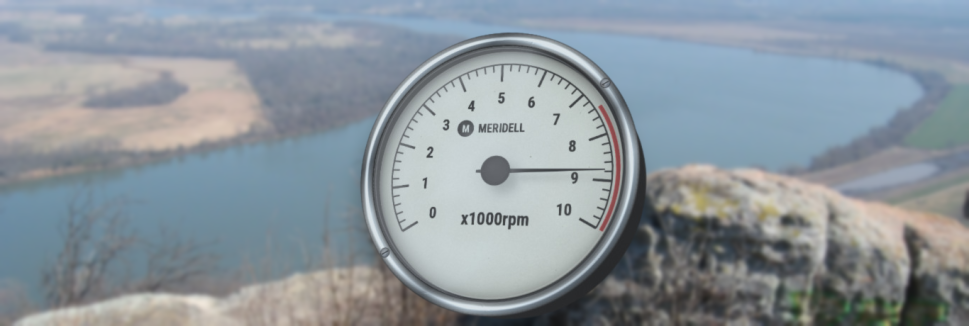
rpm 8800
